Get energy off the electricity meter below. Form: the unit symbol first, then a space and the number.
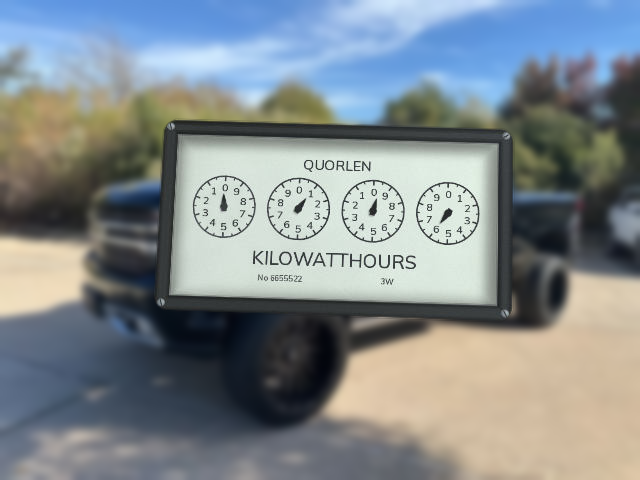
kWh 96
